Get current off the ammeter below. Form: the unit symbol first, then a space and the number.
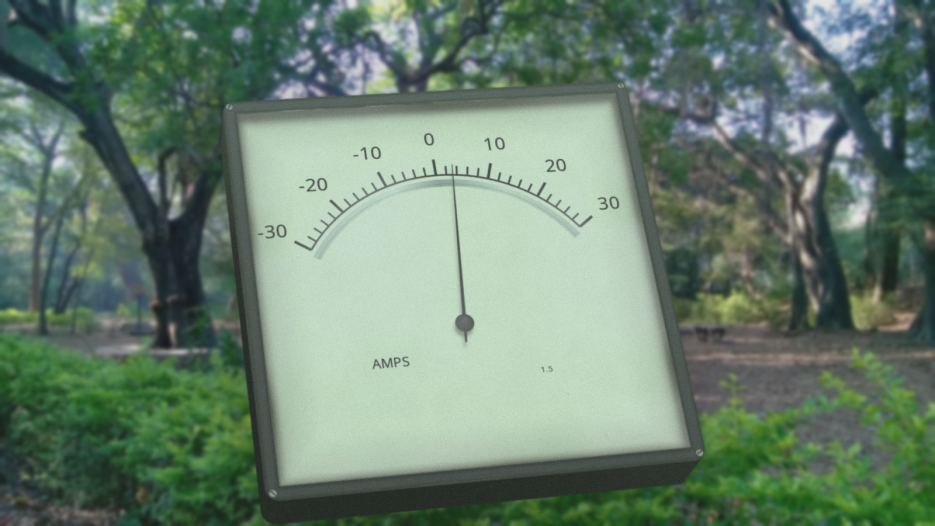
A 3
